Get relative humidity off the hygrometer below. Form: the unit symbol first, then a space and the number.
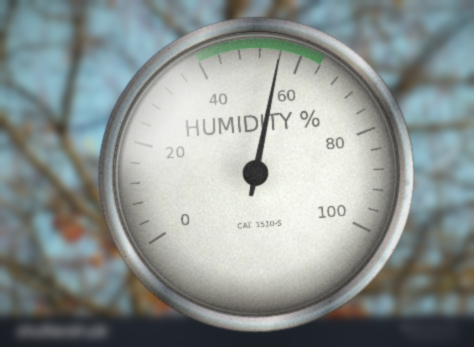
% 56
